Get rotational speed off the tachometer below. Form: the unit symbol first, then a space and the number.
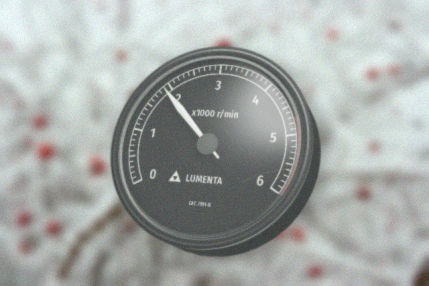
rpm 1900
